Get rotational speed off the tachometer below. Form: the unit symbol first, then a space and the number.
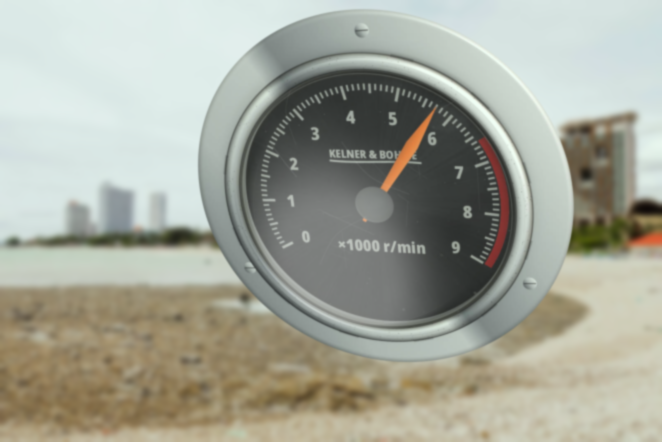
rpm 5700
